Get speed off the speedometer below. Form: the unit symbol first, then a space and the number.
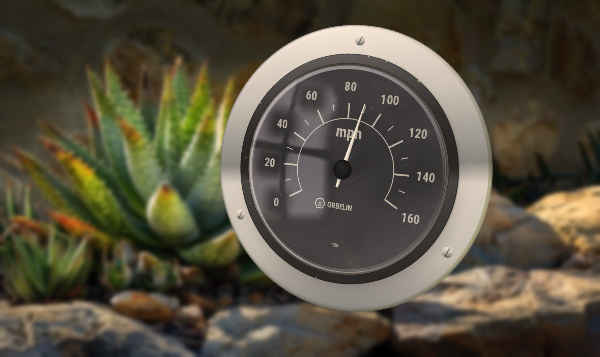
mph 90
